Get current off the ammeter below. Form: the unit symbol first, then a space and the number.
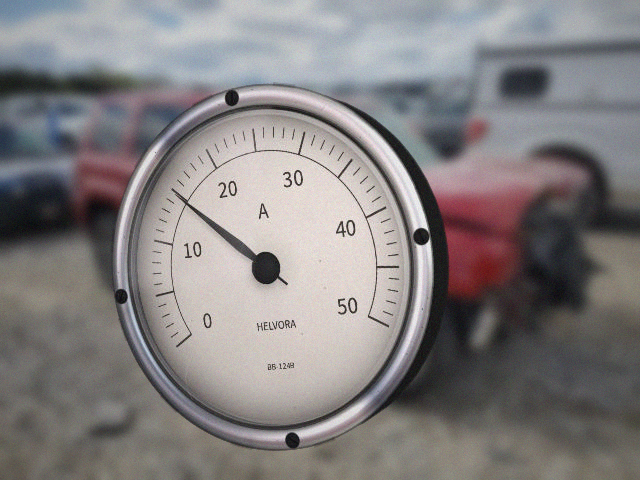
A 15
